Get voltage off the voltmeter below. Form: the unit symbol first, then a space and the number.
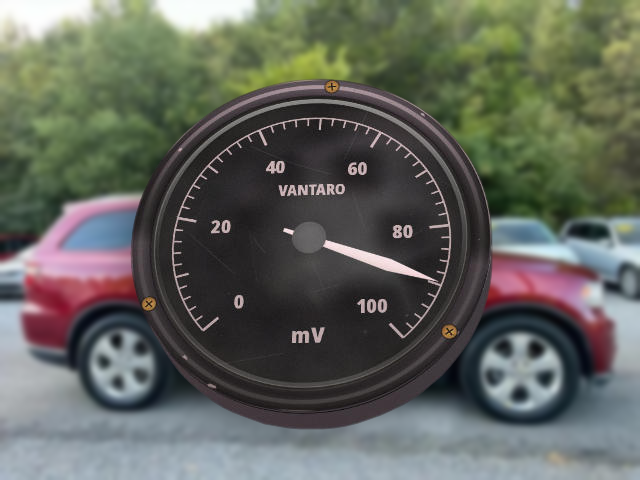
mV 90
